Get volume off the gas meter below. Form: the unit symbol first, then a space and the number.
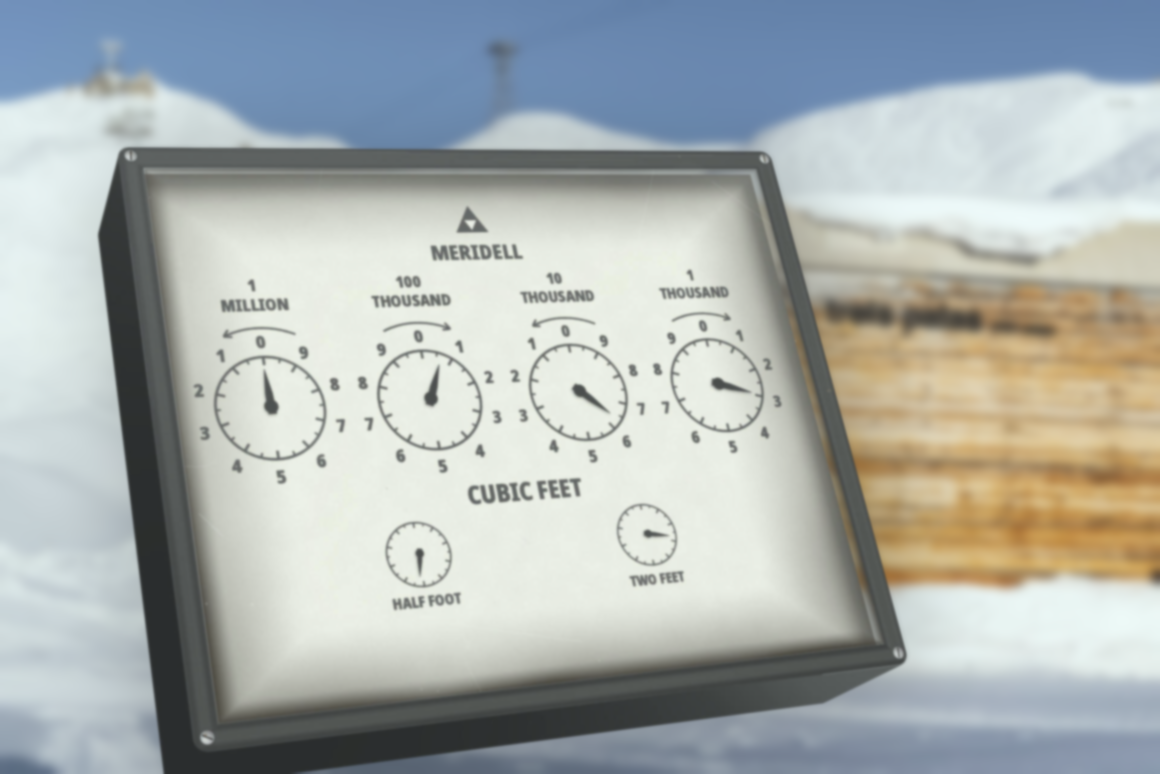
ft³ 6300
